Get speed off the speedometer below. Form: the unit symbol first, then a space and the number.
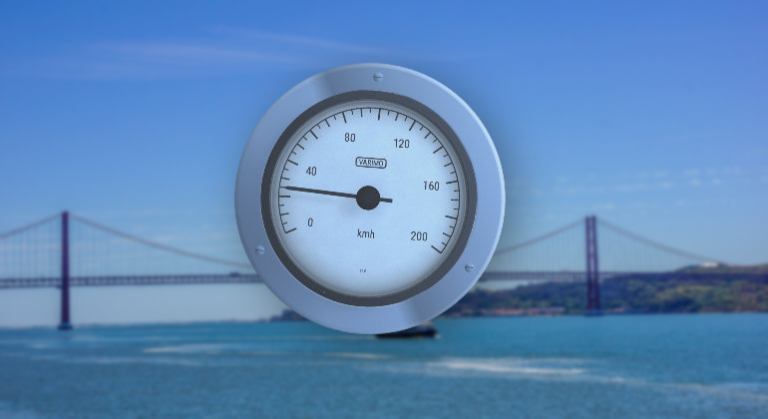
km/h 25
